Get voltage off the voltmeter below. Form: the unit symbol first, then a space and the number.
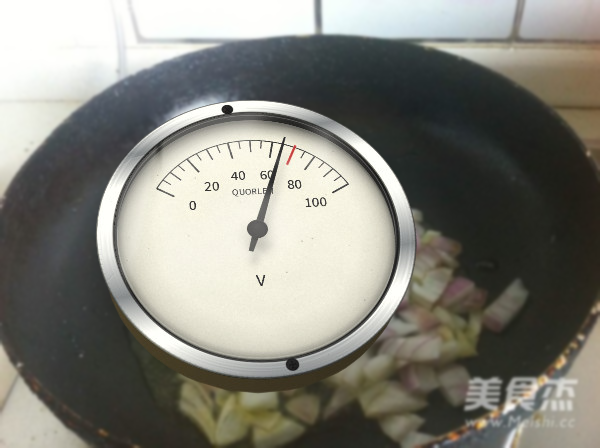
V 65
